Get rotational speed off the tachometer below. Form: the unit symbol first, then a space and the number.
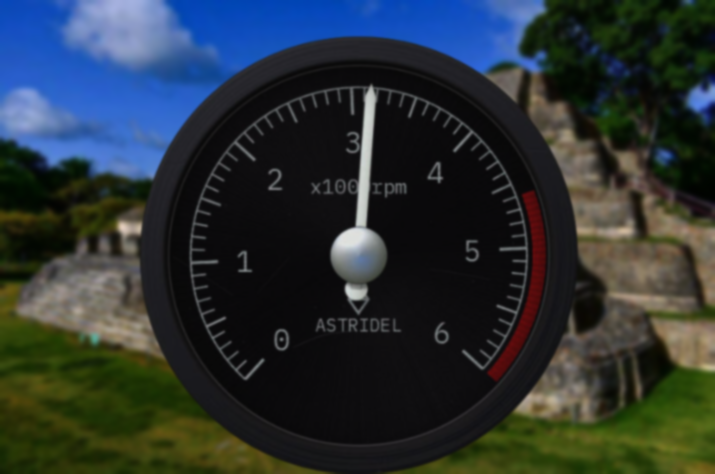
rpm 3150
